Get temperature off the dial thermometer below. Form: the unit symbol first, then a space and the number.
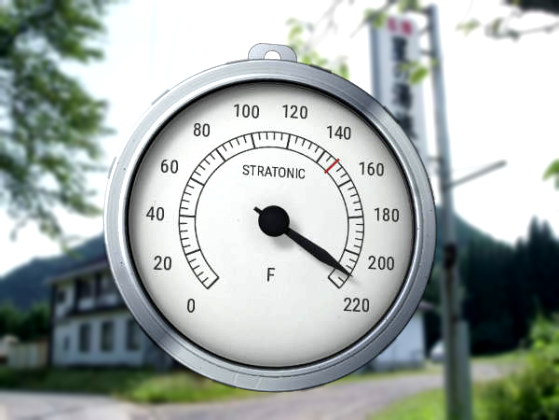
°F 212
